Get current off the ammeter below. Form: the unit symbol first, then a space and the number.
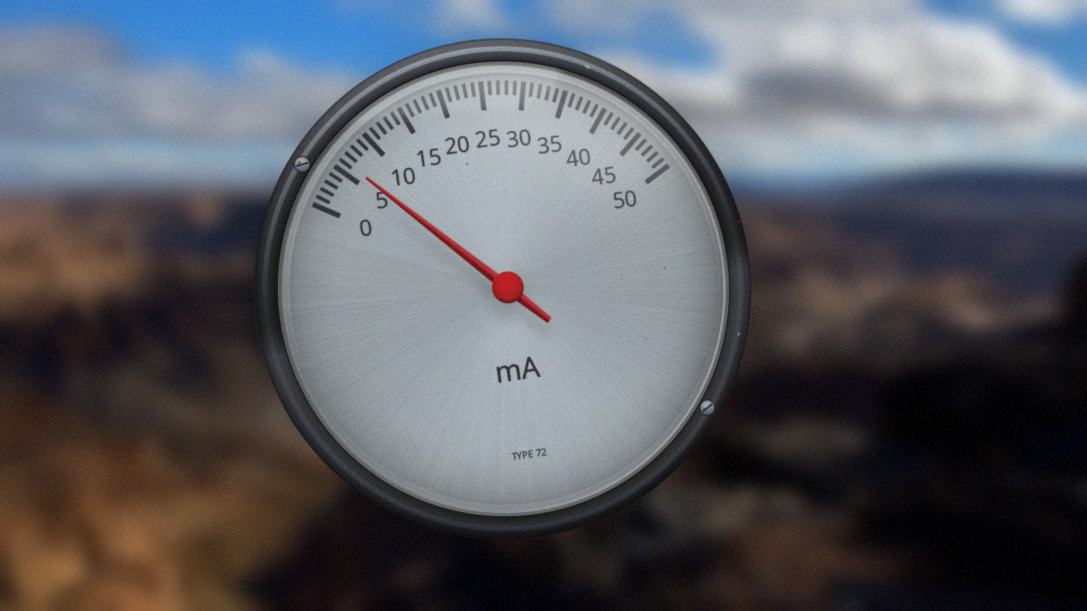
mA 6
